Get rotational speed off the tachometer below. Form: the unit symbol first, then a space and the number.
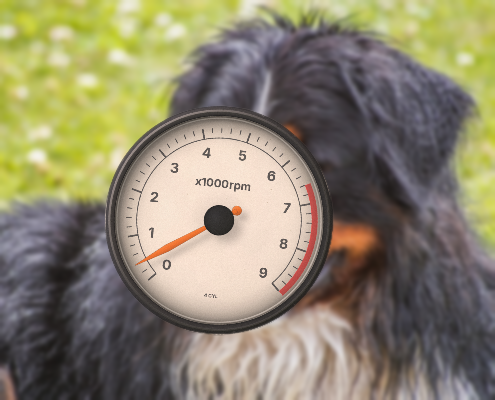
rpm 400
